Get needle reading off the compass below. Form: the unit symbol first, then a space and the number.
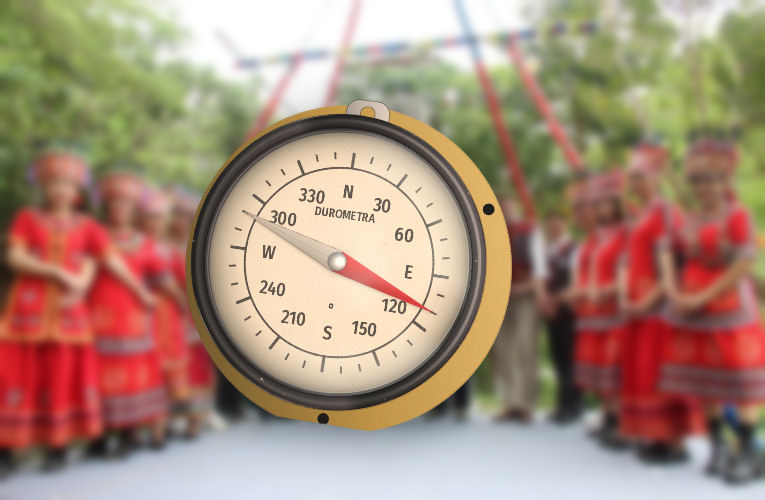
° 110
